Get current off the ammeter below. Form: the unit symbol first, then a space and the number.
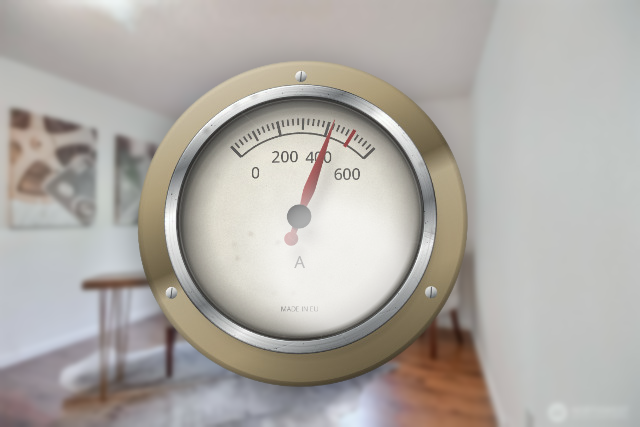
A 420
